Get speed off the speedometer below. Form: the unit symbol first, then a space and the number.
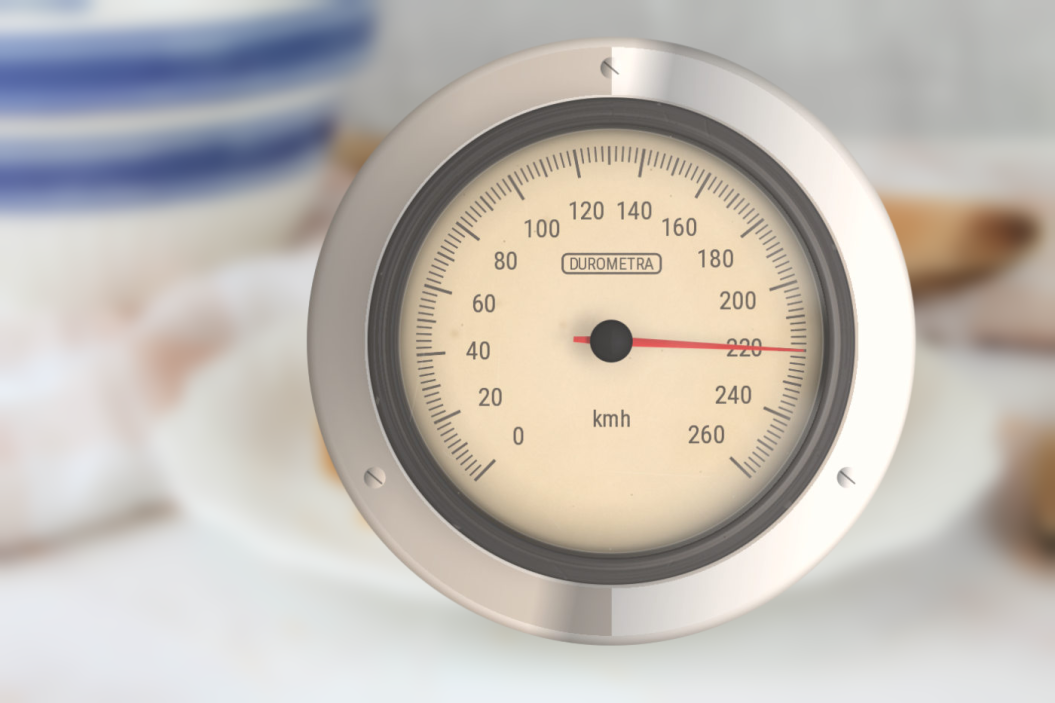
km/h 220
